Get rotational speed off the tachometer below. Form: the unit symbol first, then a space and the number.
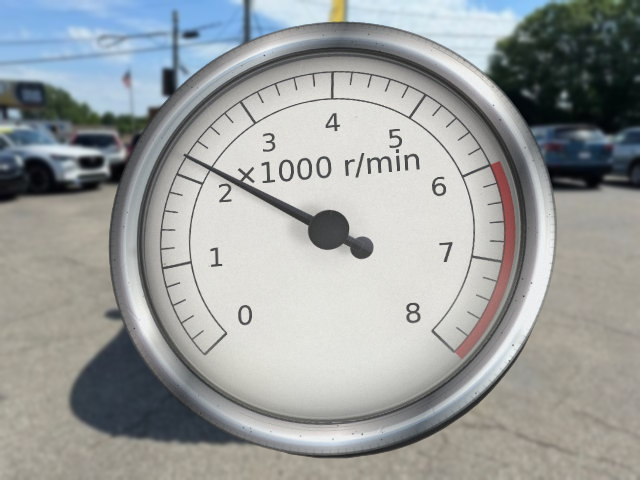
rpm 2200
